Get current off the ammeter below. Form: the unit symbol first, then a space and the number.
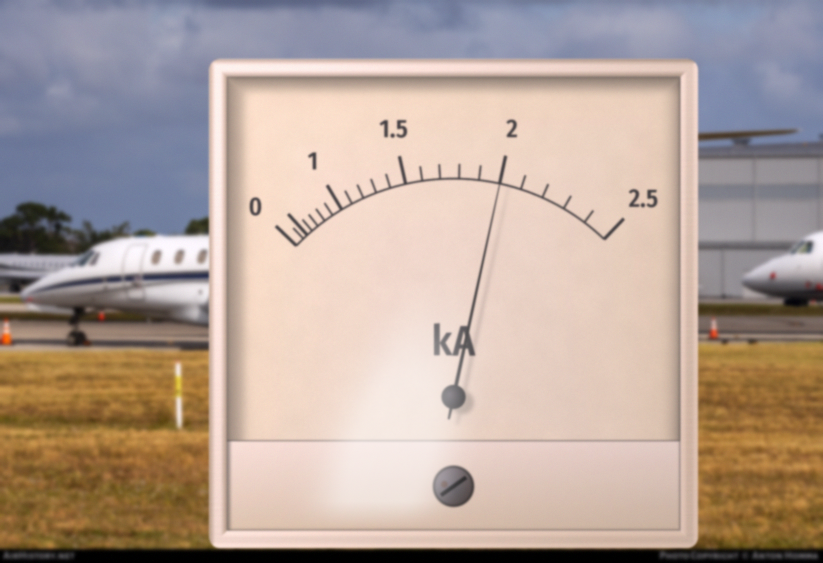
kA 2
